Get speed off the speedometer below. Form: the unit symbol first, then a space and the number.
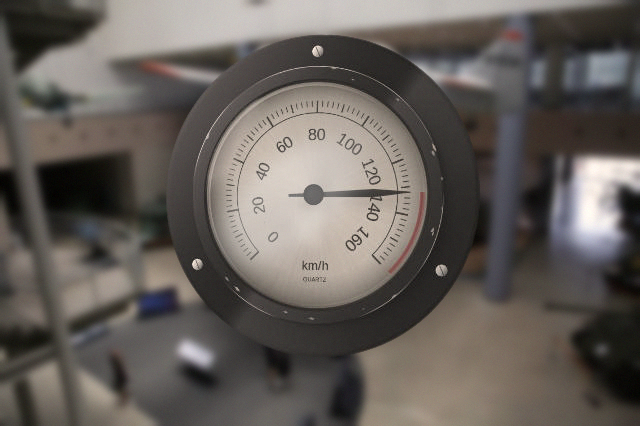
km/h 132
